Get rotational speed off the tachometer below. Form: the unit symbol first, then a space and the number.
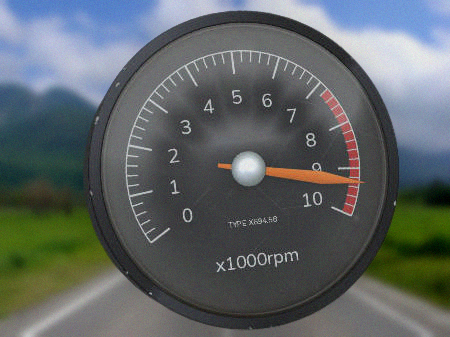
rpm 9300
